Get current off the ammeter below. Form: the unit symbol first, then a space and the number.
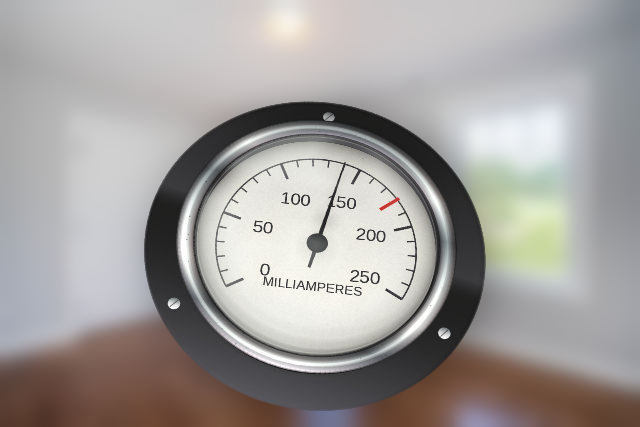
mA 140
